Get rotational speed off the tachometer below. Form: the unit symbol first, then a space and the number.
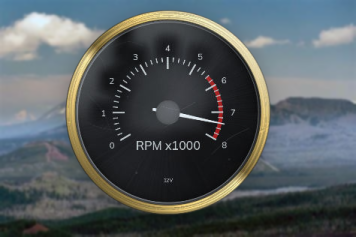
rpm 7400
